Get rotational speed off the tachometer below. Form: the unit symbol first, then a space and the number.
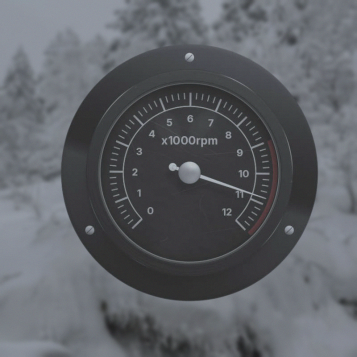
rpm 10800
